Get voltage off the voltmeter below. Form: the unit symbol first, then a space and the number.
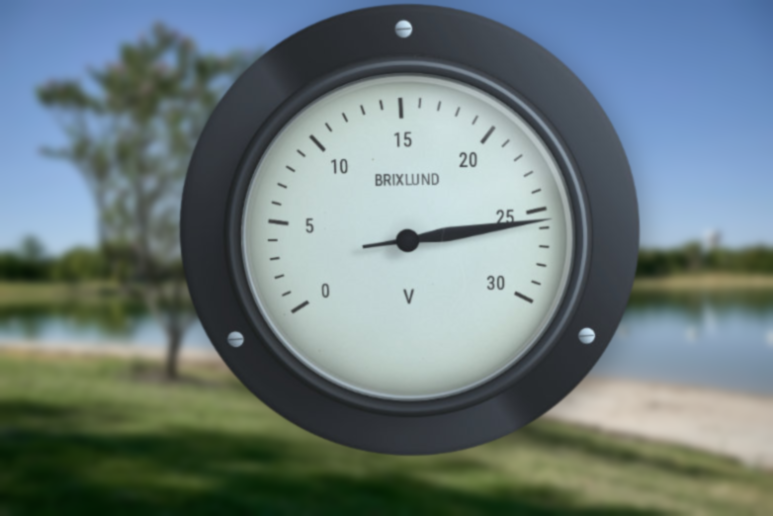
V 25.5
